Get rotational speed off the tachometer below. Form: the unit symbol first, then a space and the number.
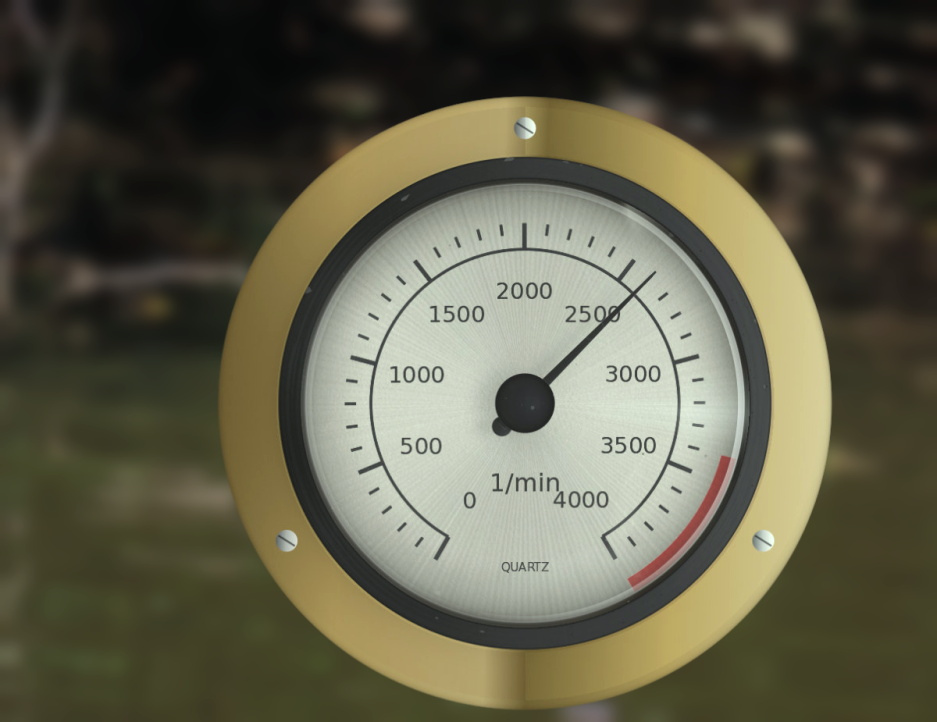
rpm 2600
